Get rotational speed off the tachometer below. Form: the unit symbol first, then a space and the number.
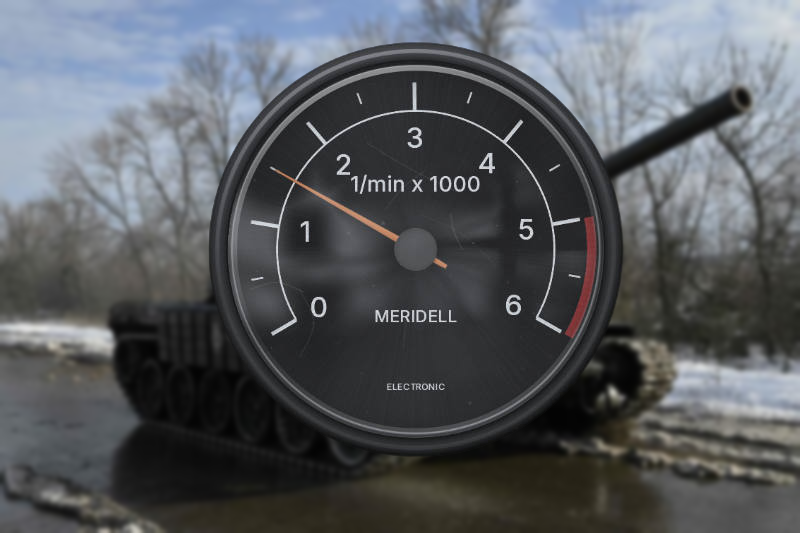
rpm 1500
